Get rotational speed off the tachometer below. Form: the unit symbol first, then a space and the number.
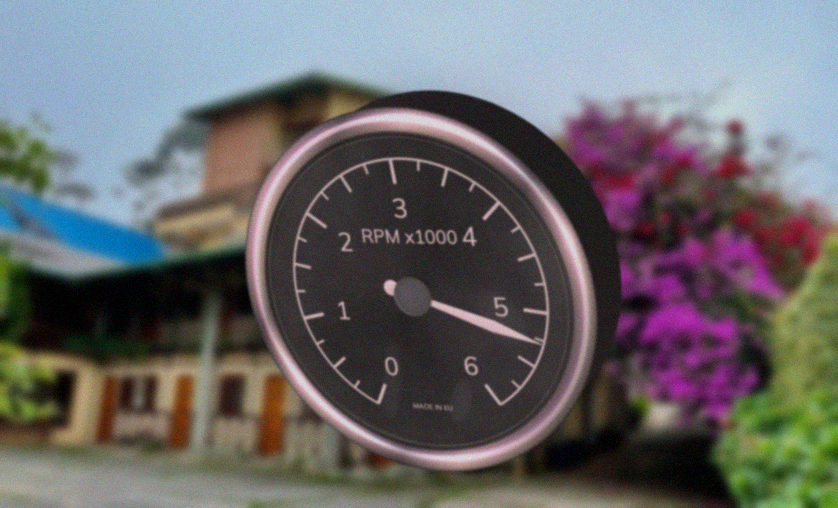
rpm 5250
